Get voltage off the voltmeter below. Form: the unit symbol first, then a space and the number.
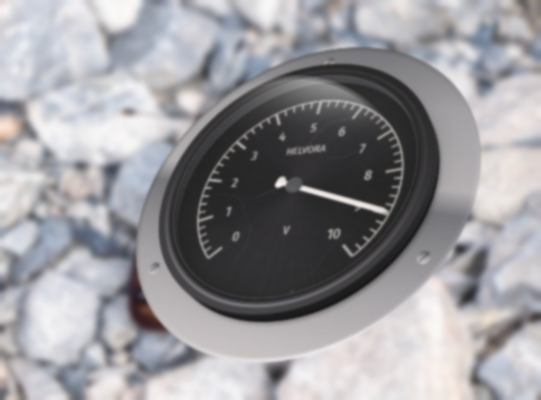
V 9
